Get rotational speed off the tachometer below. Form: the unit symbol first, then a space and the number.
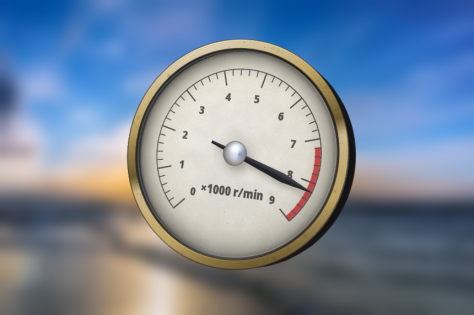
rpm 8200
